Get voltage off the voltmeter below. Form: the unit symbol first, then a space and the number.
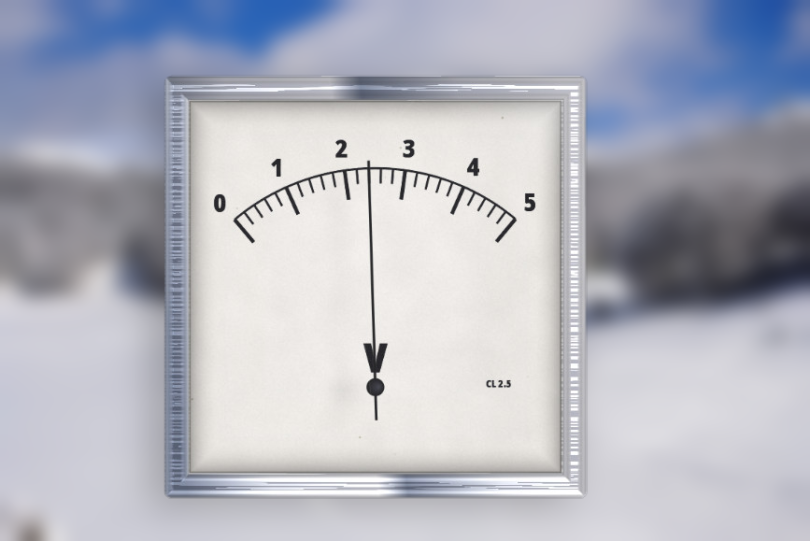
V 2.4
